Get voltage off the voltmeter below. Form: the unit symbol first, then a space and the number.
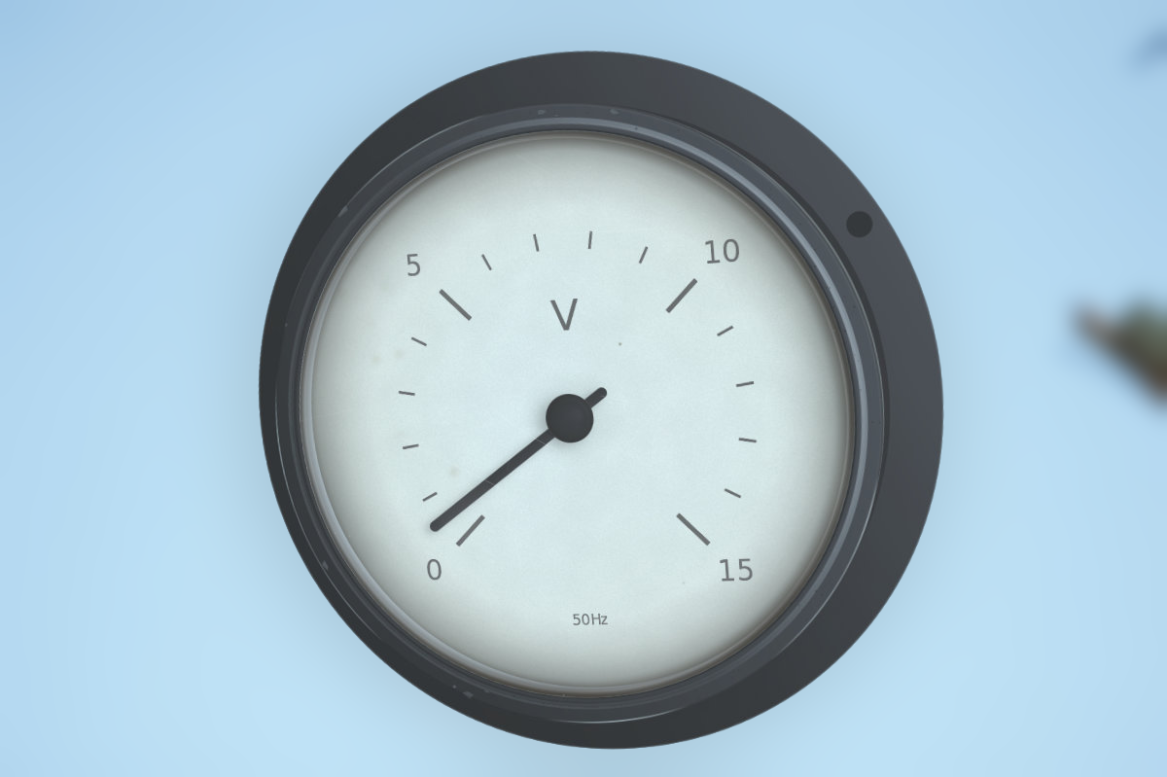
V 0.5
